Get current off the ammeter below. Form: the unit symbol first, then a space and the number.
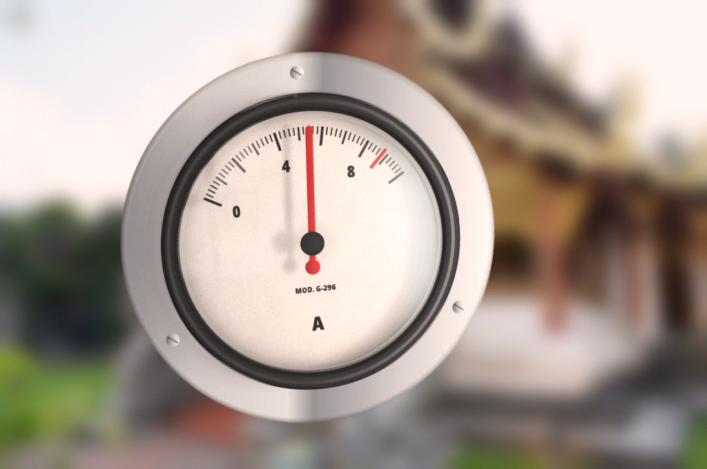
A 5.4
